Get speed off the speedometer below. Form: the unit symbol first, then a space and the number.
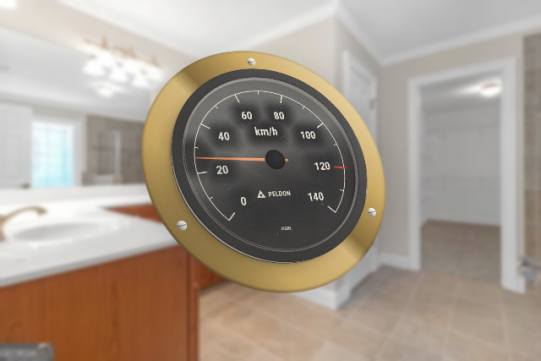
km/h 25
